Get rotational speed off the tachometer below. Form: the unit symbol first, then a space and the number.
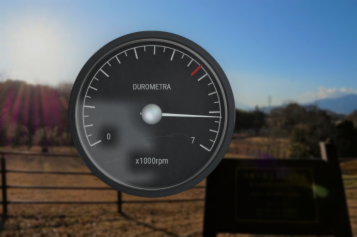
rpm 6125
